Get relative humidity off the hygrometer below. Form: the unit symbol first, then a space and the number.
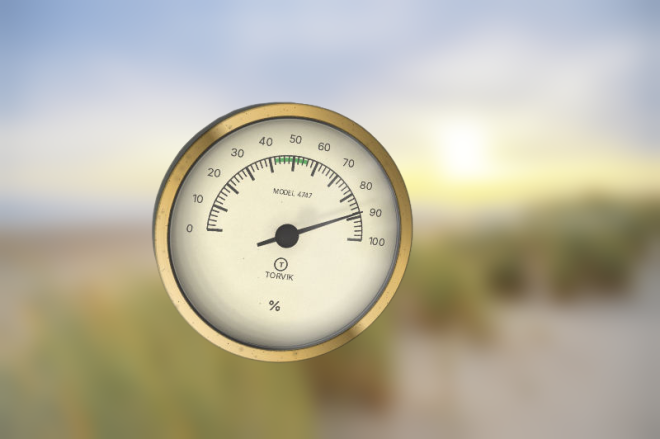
% 88
